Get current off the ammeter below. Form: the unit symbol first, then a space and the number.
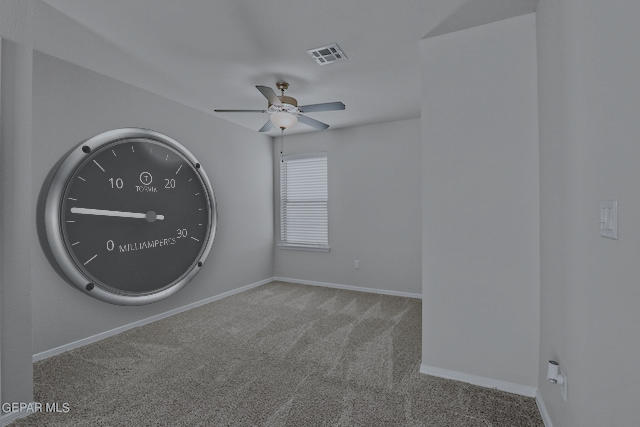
mA 5
